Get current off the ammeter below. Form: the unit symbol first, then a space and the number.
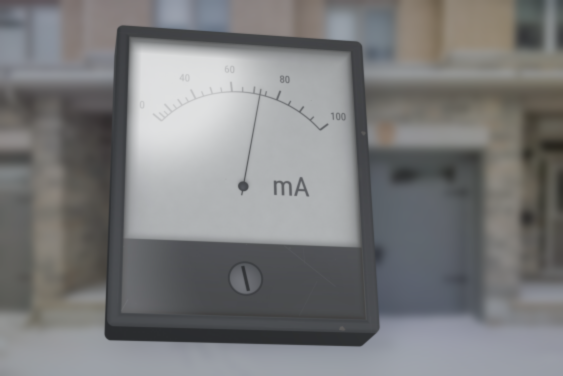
mA 72.5
